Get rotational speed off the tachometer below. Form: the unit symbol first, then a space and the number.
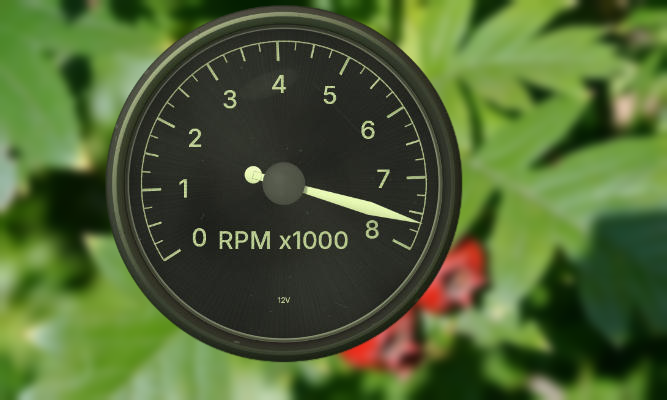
rpm 7625
